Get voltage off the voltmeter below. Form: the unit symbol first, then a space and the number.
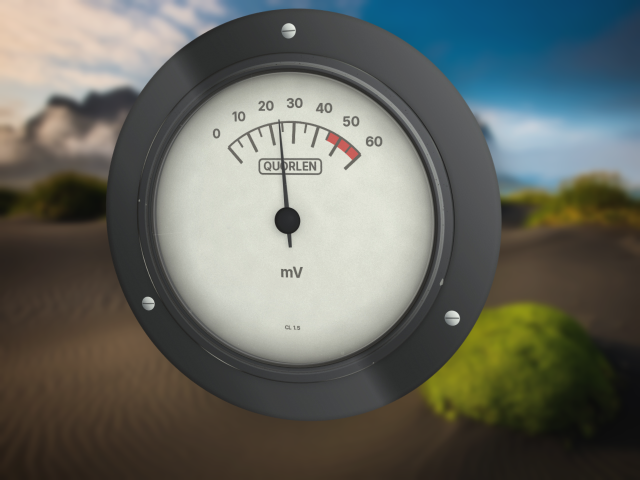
mV 25
